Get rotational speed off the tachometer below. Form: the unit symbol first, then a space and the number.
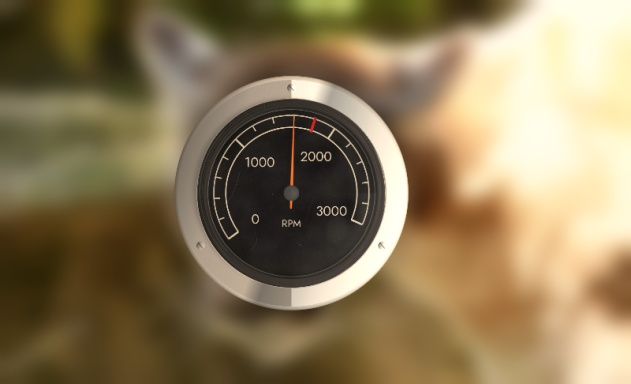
rpm 1600
